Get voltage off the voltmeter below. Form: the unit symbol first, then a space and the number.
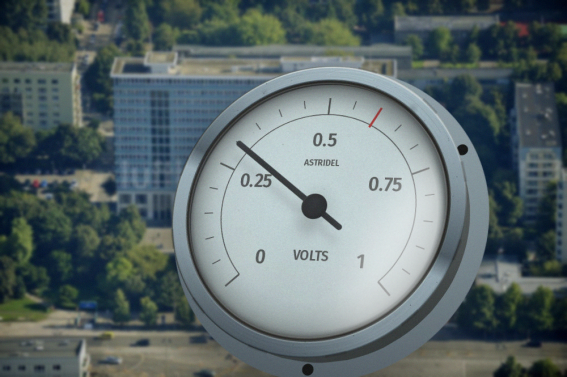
V 0.3
